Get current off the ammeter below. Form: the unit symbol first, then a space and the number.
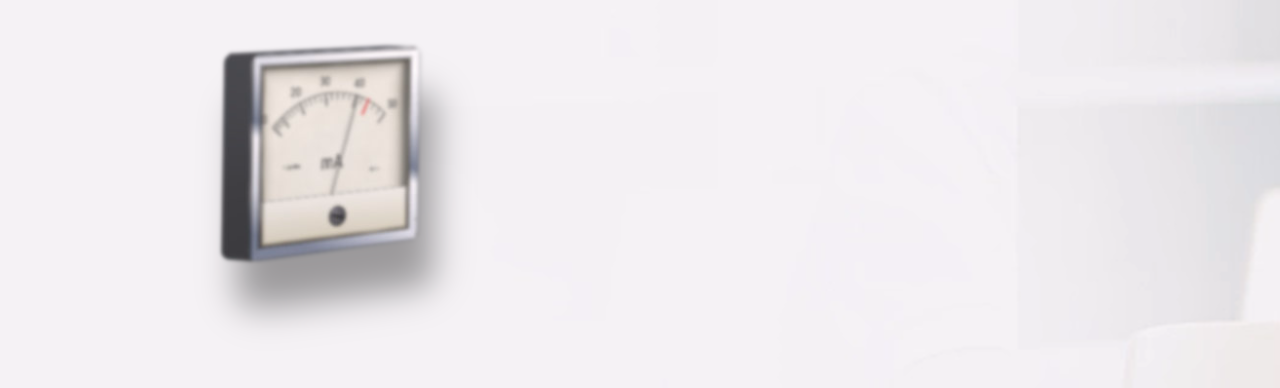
mA 40
